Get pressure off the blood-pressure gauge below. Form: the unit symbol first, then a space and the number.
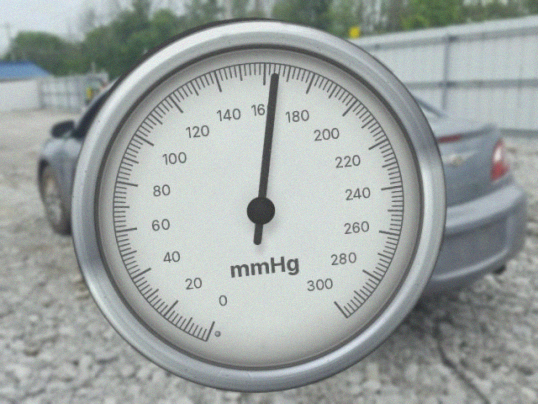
mmHg 164
